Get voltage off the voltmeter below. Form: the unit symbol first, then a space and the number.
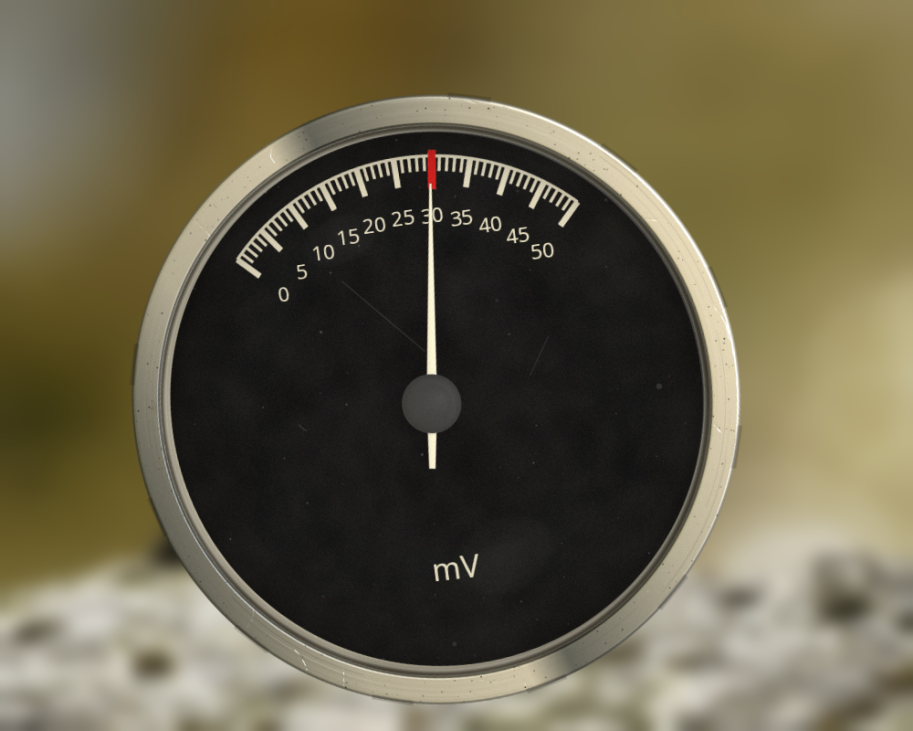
mV 30
